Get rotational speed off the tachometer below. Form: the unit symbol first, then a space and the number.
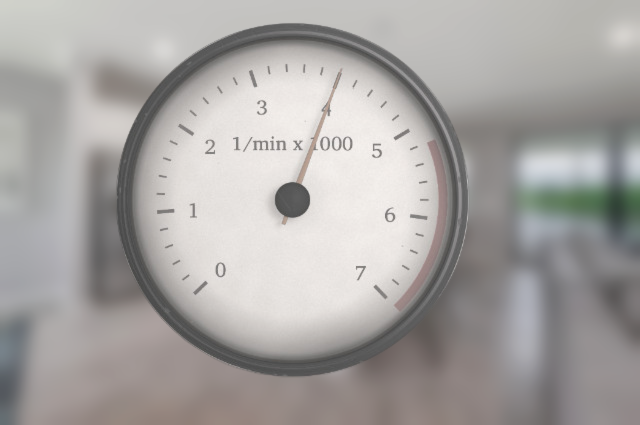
rpm 4000
